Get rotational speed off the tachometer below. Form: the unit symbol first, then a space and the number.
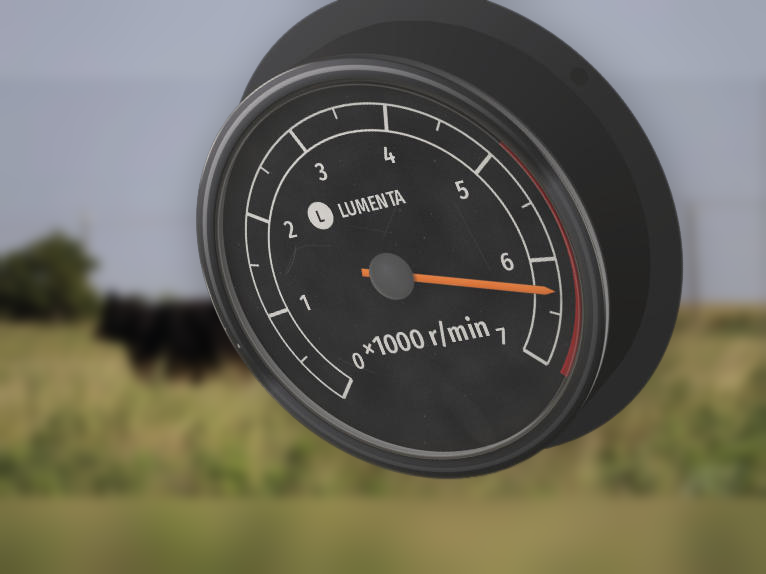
rpm 6250
